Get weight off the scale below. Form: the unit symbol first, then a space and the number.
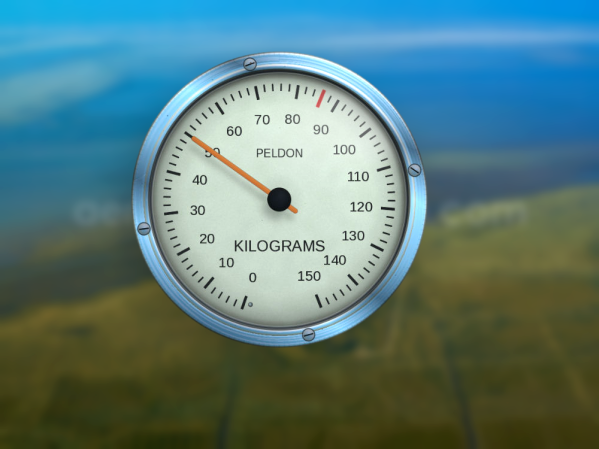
kg 50
